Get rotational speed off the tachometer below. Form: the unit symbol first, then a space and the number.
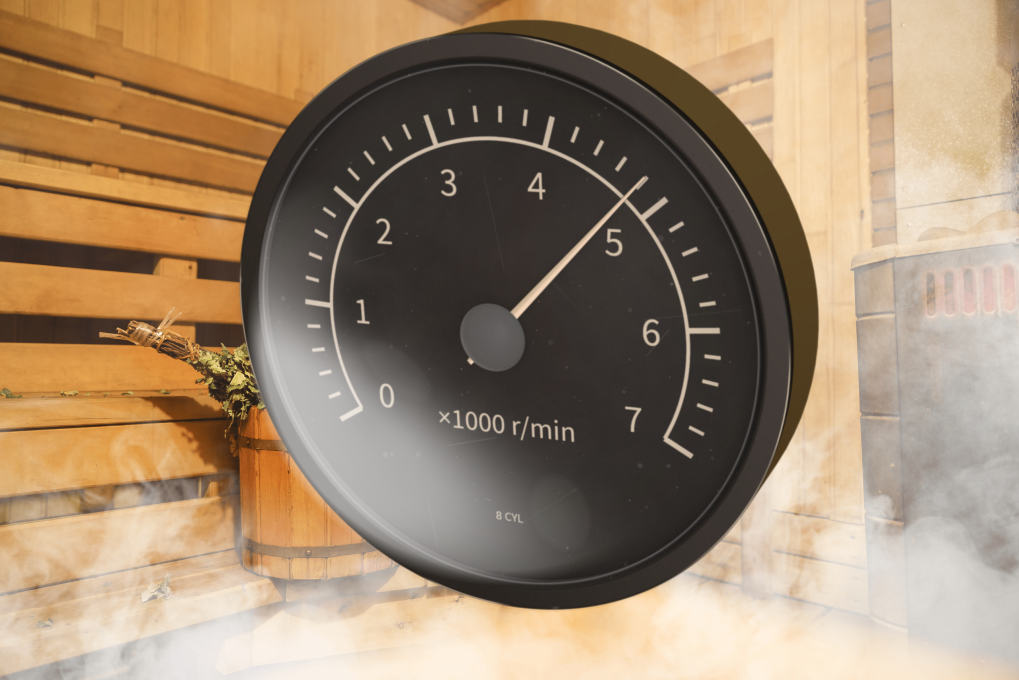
rpm 4800
